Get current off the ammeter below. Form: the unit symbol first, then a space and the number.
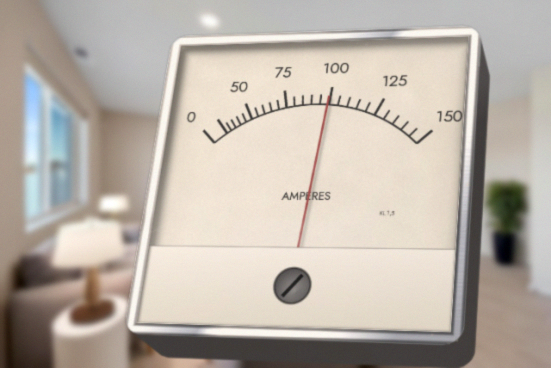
A 100
